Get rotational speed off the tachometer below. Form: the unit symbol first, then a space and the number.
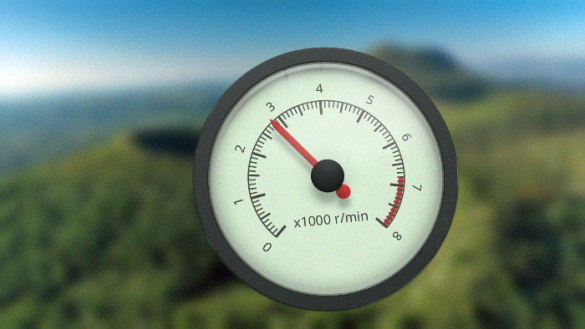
rpm 2800
